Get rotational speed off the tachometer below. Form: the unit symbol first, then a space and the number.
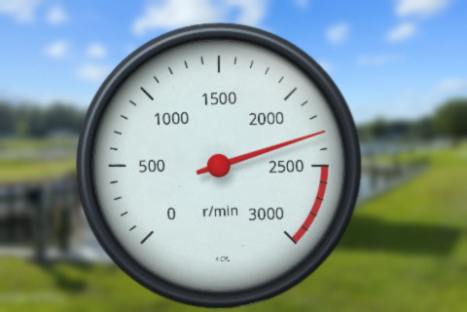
rpm 2300
